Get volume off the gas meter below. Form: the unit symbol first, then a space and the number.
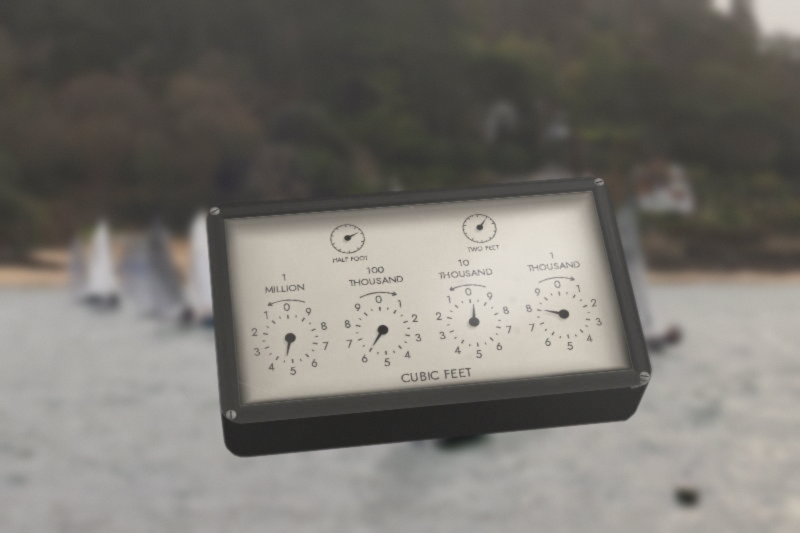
ft³ 459800
